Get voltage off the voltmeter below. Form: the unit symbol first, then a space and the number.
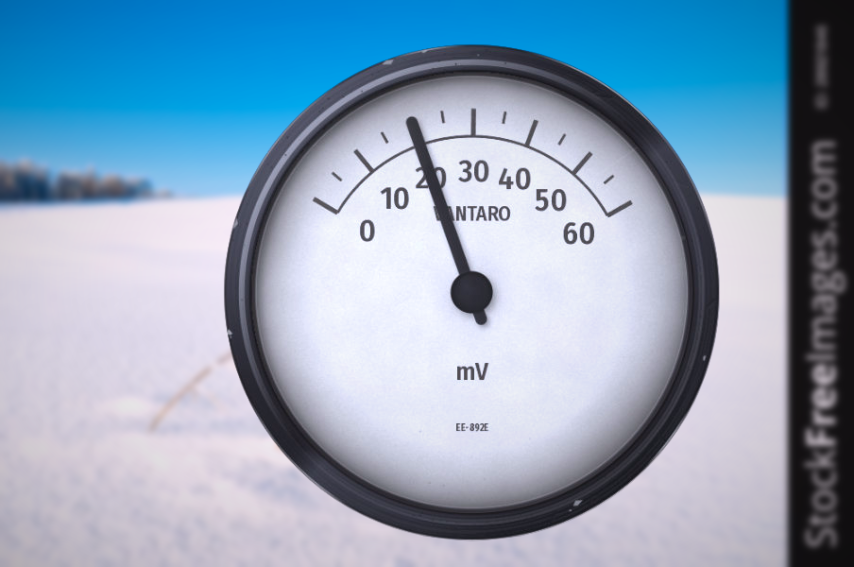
mV 20
